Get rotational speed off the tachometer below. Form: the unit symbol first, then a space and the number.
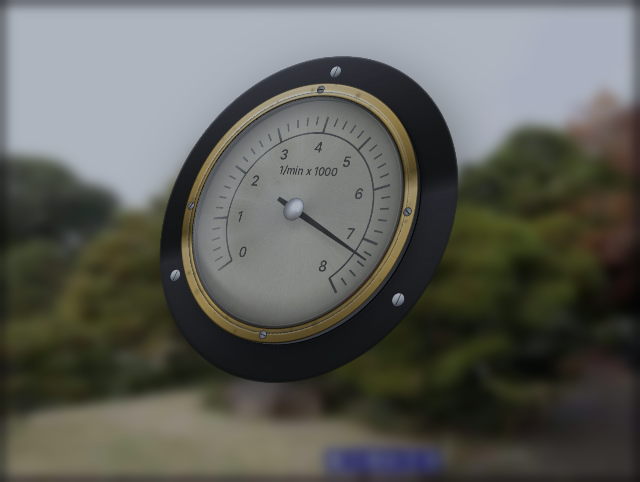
rpm 7300
